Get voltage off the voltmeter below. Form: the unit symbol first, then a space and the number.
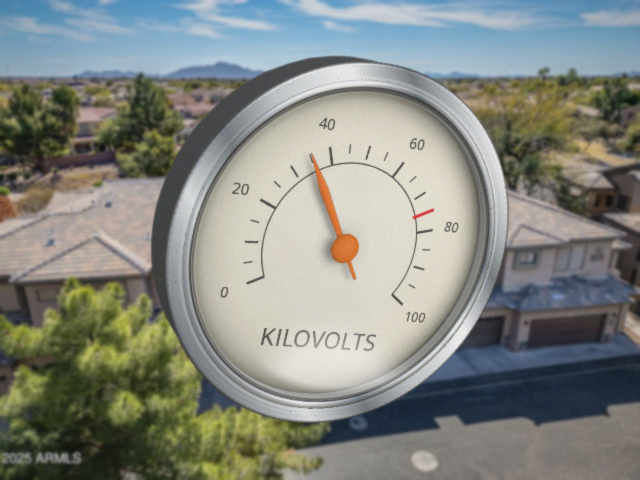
kV 35
